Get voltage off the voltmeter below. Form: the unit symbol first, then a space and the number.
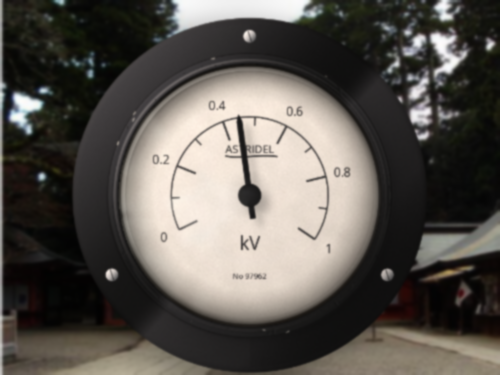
kV 0.45
